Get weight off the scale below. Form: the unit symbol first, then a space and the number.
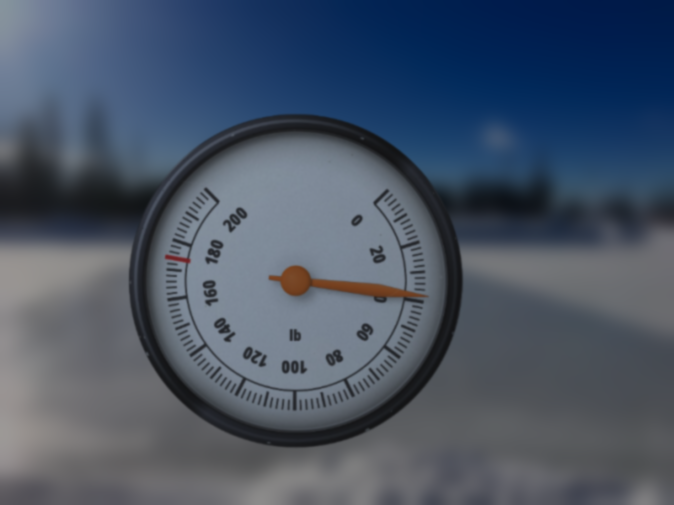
lb 38
